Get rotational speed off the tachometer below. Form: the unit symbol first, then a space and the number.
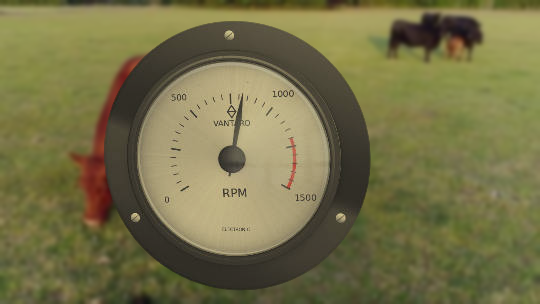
rpm 825
